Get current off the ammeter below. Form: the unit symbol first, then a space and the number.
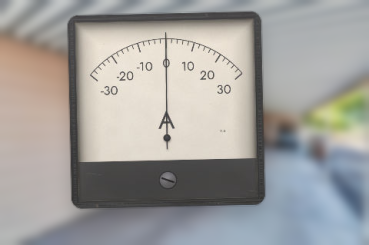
A 0
